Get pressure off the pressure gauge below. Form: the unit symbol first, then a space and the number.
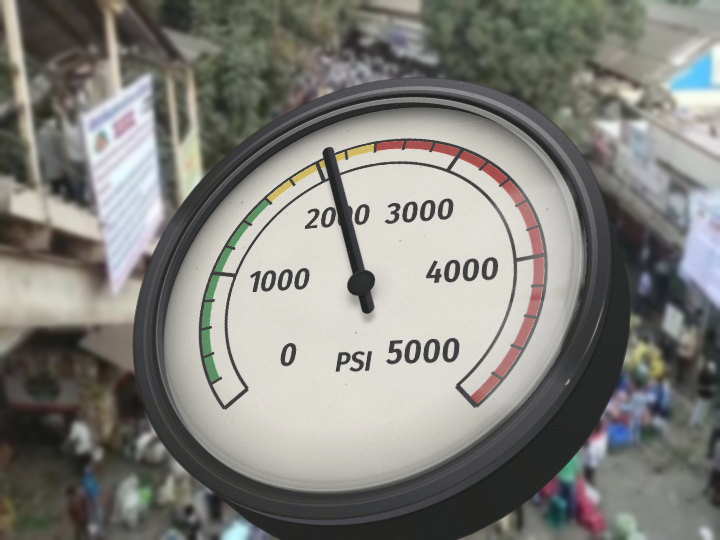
psi 2100
